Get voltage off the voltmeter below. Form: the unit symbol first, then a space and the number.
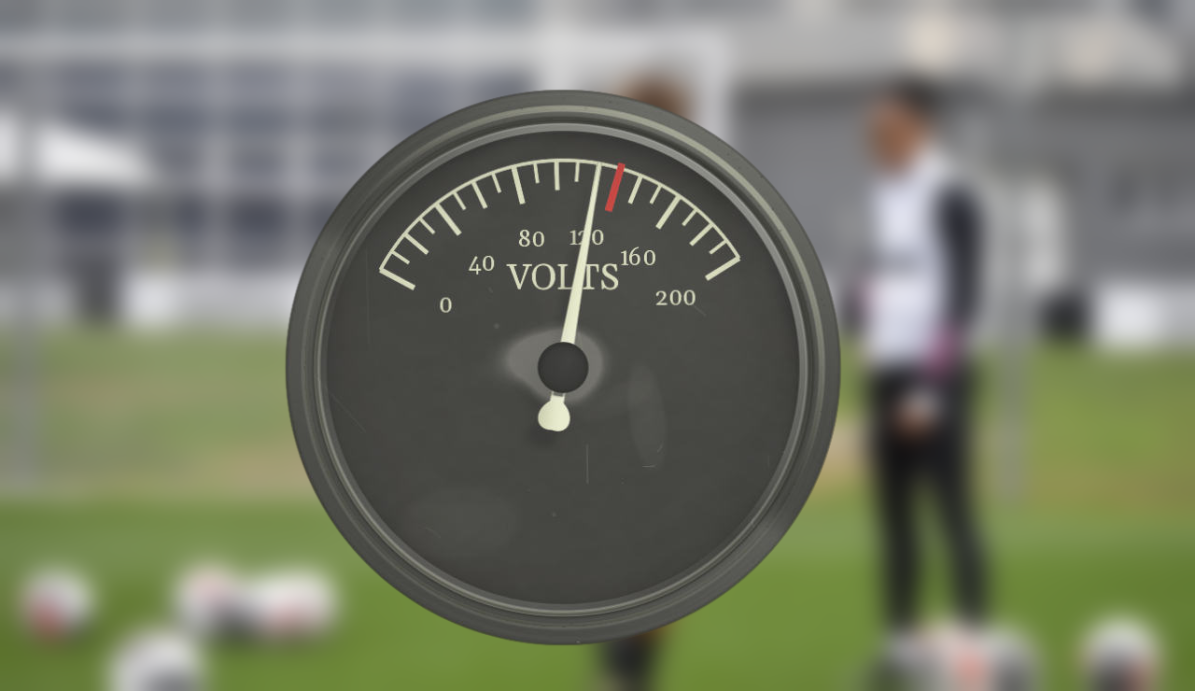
V 120
